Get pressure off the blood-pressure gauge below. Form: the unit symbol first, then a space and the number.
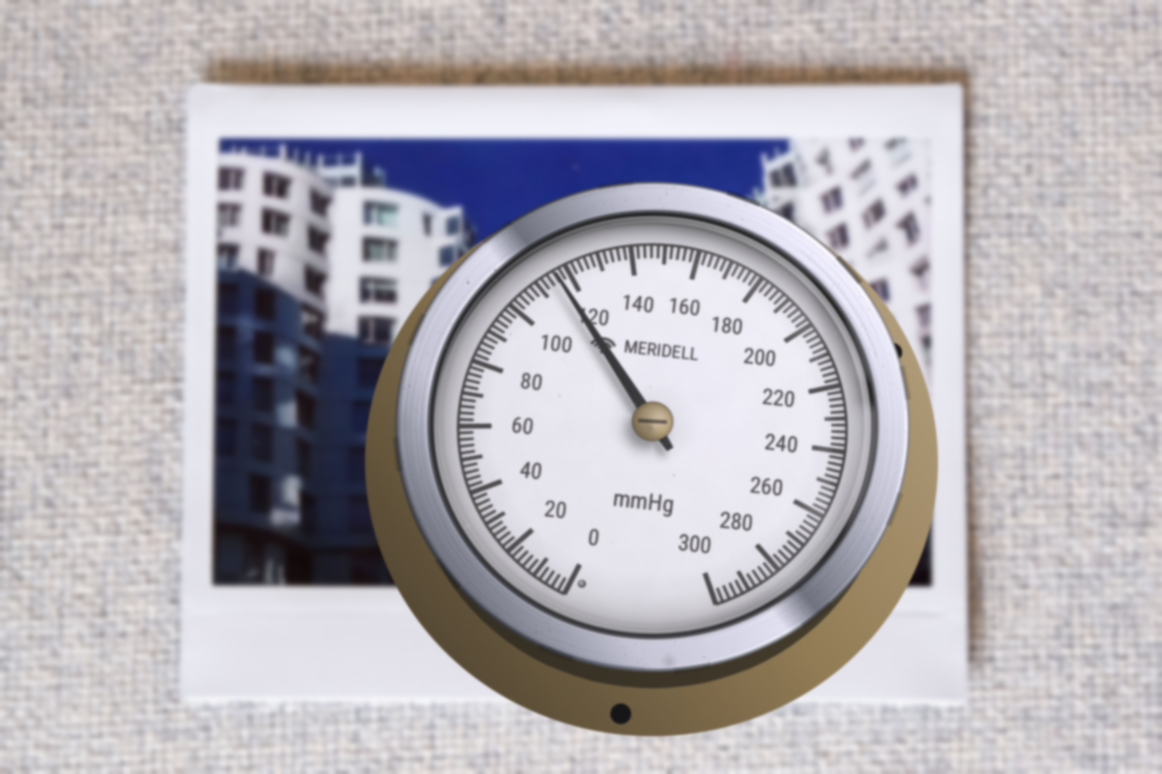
mmHg 116
